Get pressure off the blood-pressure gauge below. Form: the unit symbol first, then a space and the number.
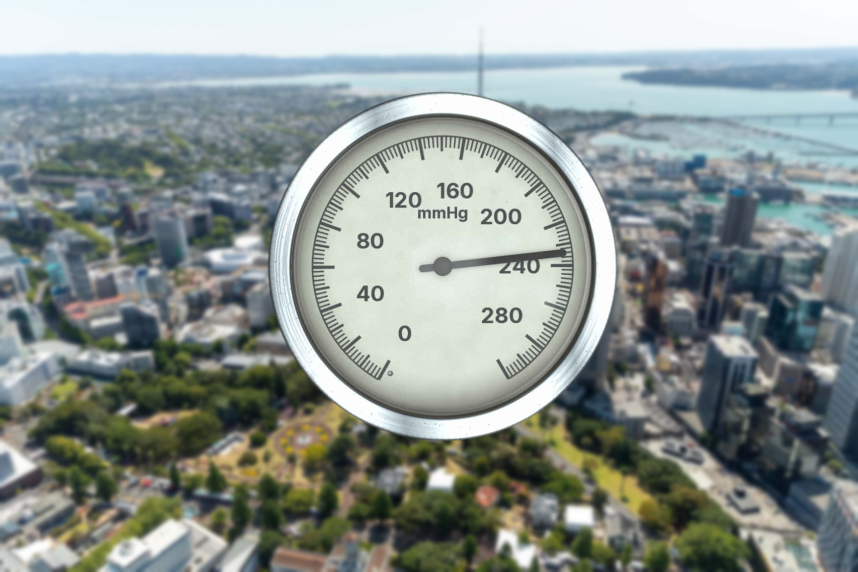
mmHg 234
